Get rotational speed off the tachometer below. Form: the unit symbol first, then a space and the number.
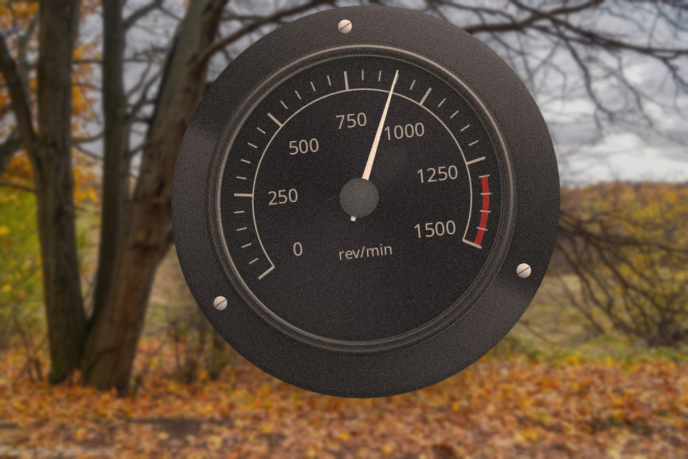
rpm 900
